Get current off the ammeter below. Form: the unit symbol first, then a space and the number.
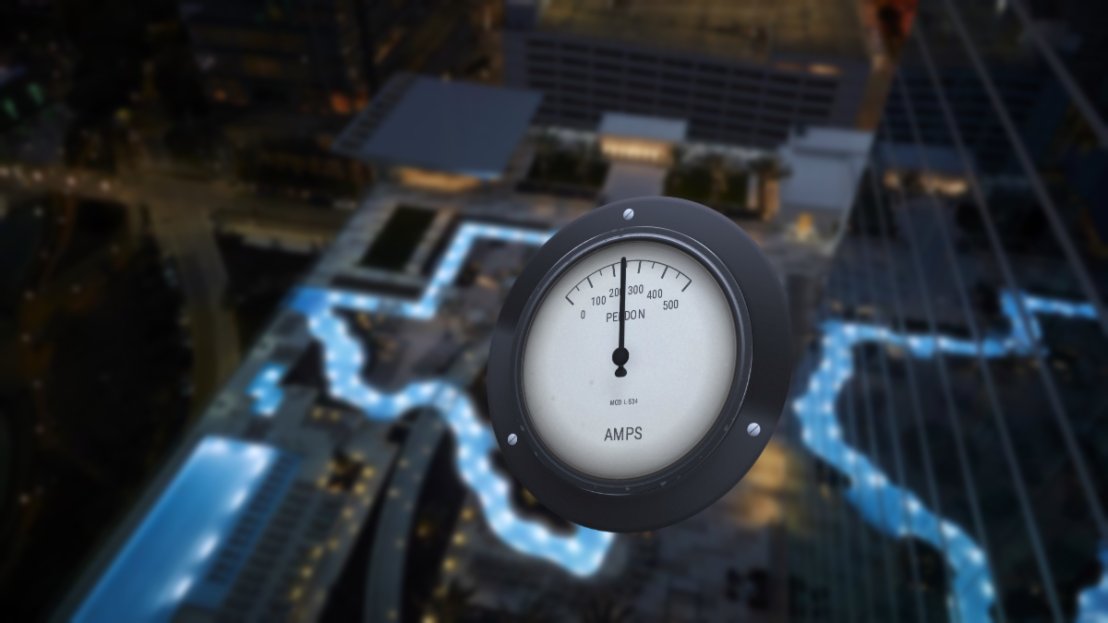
A 250
